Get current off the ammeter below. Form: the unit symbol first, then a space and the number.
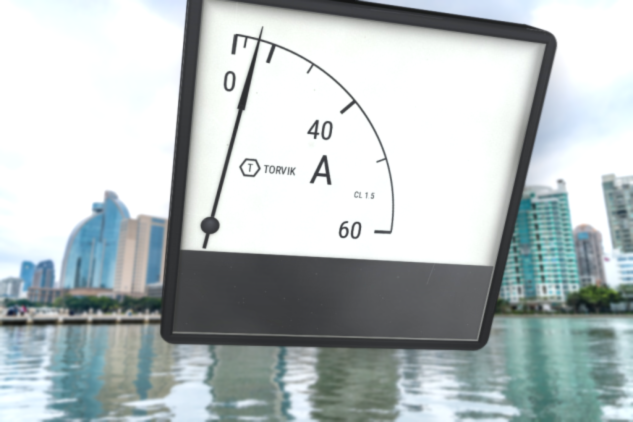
A 15
